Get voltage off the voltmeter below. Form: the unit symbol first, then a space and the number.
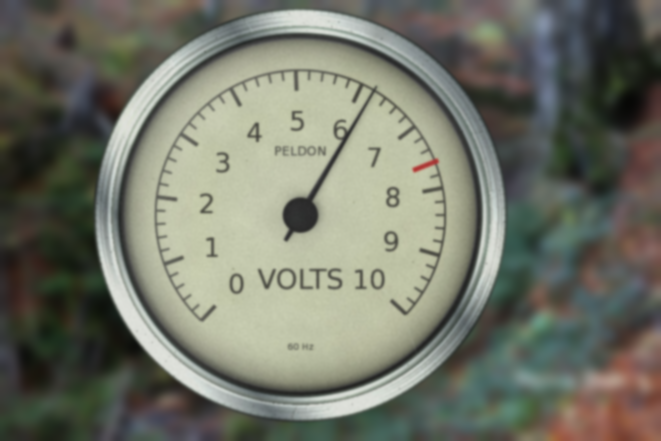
V 6.2
